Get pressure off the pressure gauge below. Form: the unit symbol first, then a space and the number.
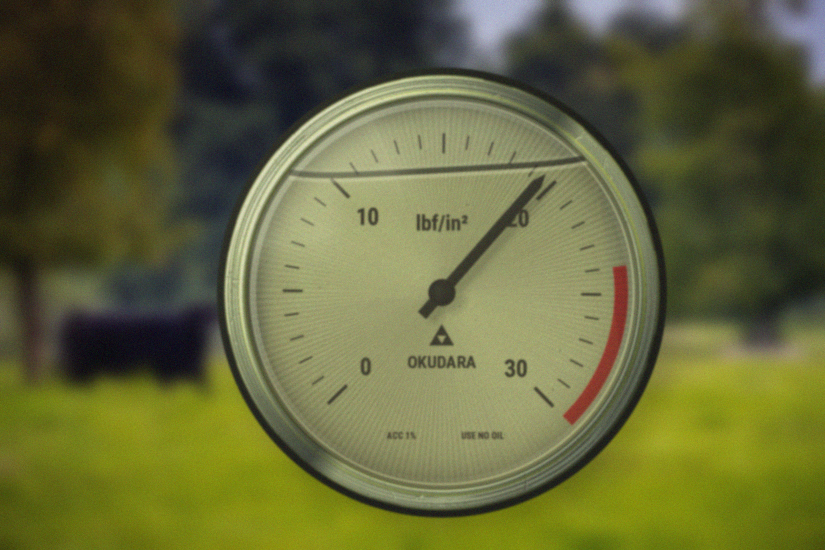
psi 19.5
